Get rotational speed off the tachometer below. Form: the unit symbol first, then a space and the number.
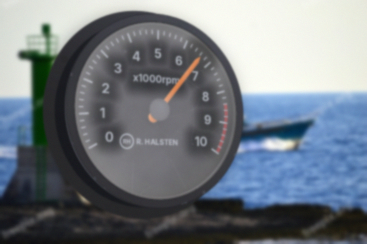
rpm 6600
